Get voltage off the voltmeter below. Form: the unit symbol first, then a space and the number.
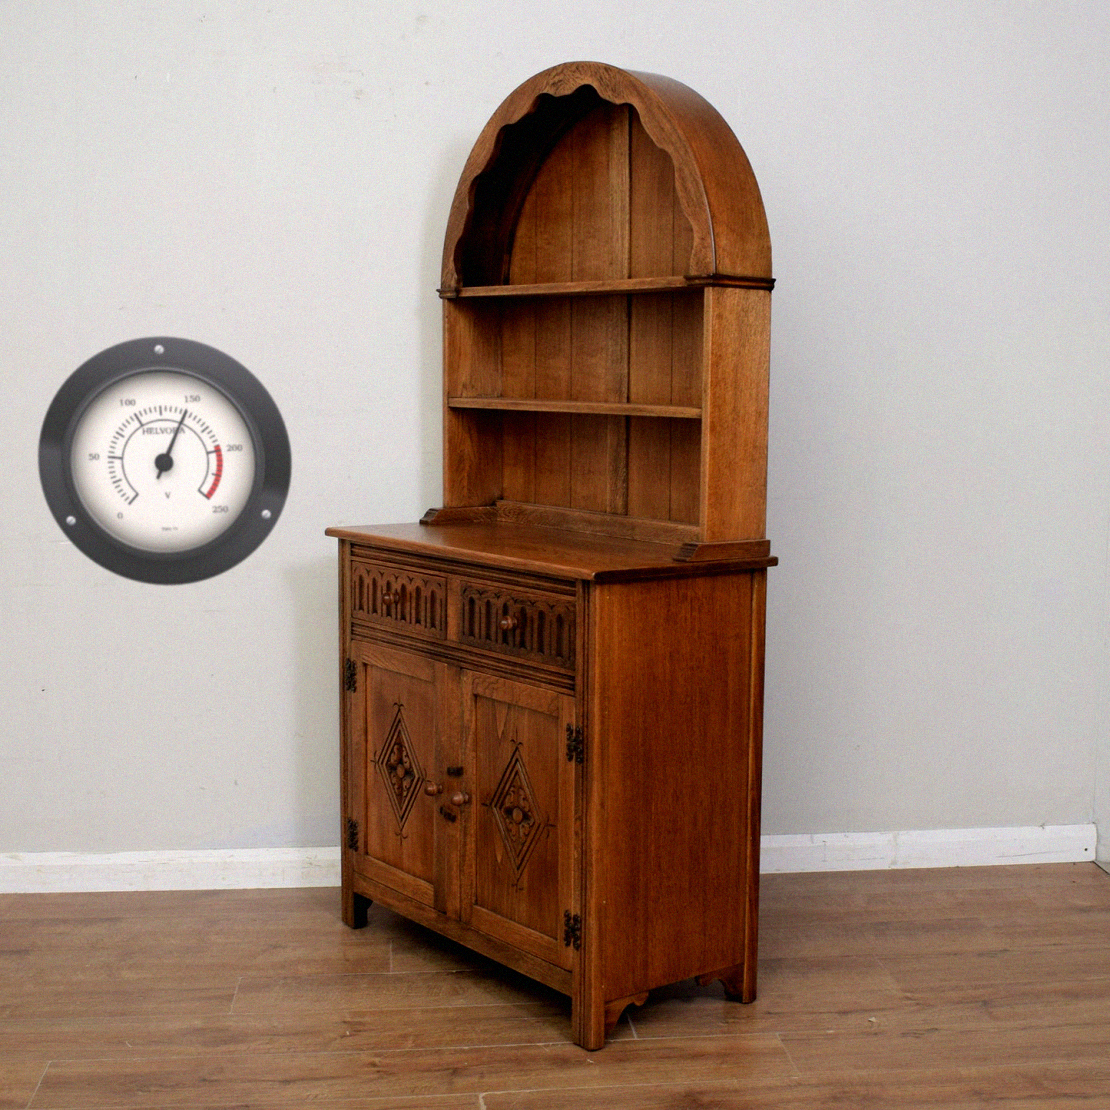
V 150
